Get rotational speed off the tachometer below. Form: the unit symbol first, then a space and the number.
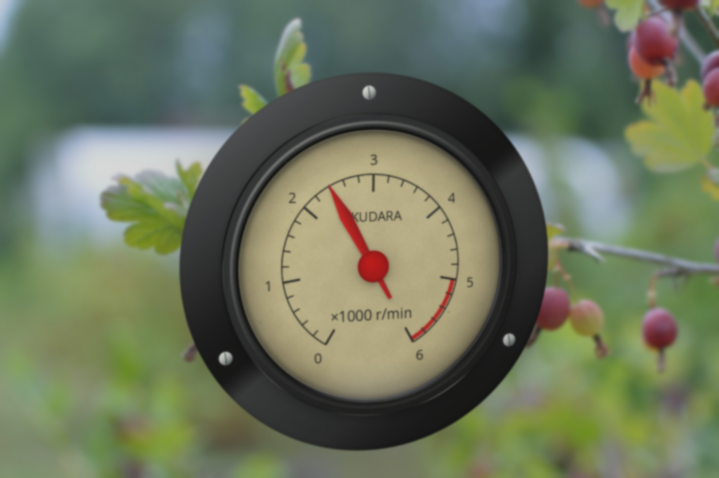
rpm 2400
